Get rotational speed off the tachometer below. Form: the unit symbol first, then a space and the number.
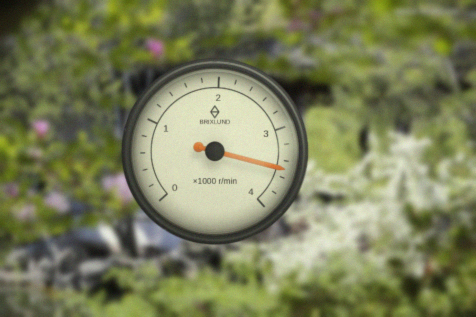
rpm 3500
